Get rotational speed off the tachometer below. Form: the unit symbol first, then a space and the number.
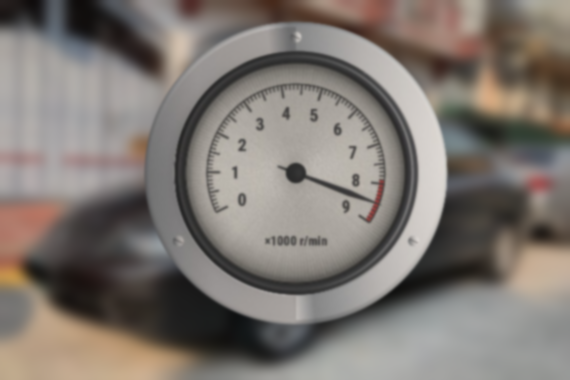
rpm 8500
